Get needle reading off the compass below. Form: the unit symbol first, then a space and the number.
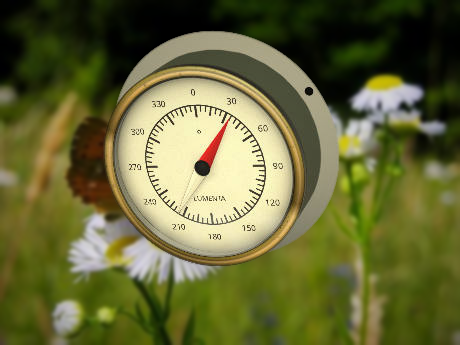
° 35
